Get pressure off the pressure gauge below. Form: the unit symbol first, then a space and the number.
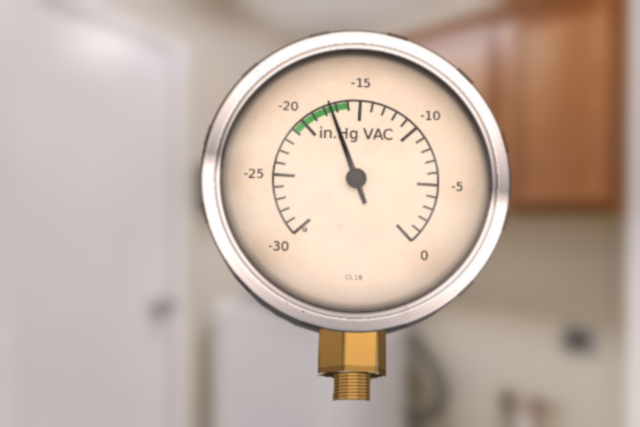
inHg -17.5
